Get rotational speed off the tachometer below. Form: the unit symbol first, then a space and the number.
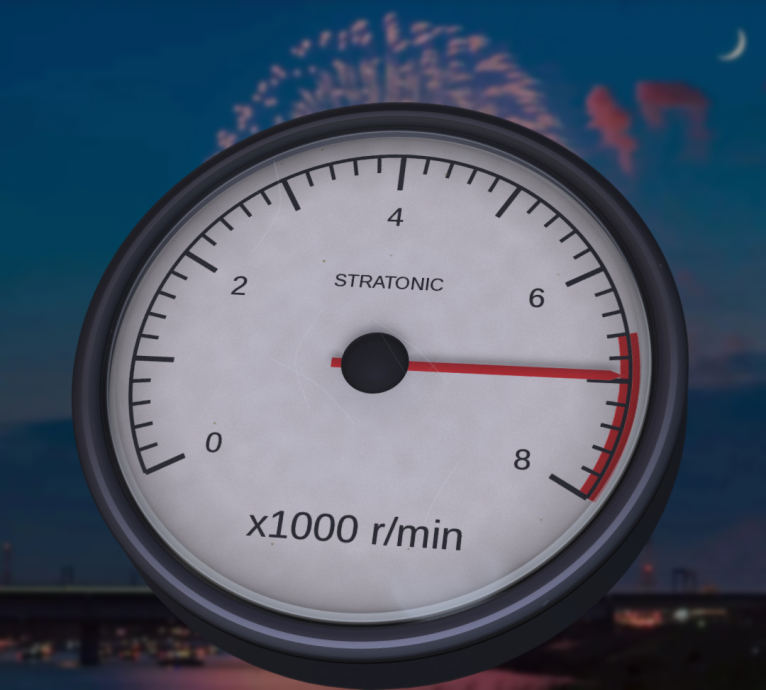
rpm 7000
